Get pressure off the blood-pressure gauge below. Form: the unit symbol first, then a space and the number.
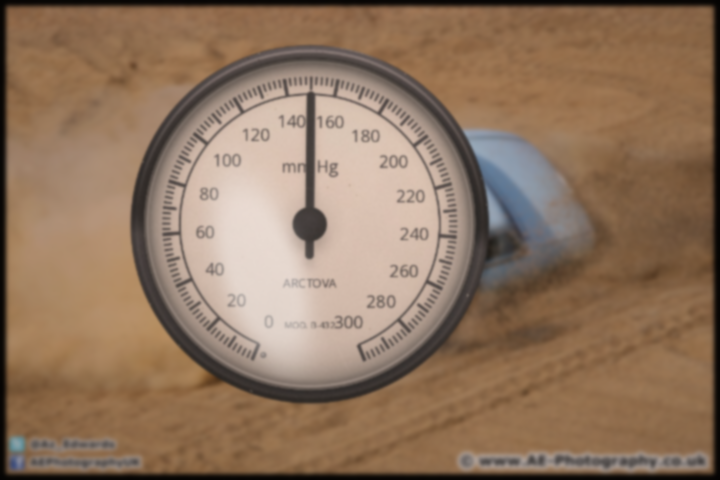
mmHg 150
